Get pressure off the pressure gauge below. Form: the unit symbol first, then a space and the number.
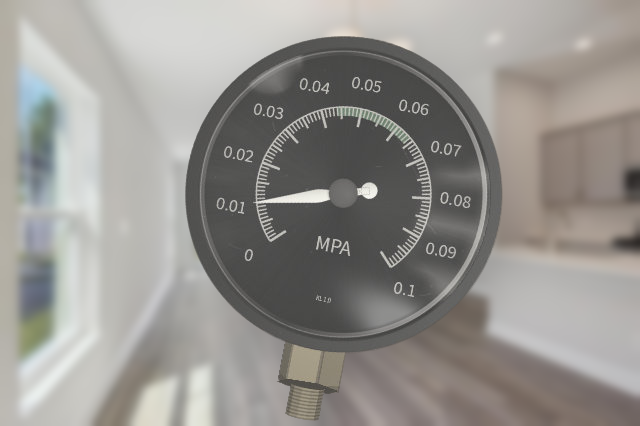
MPa 0.01
